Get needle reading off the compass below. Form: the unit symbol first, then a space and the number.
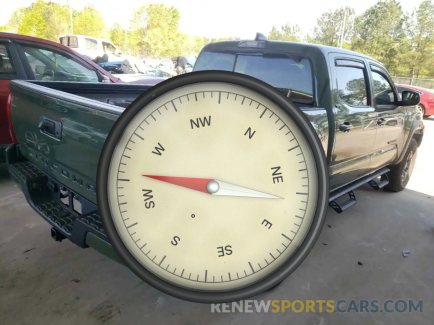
° 245
